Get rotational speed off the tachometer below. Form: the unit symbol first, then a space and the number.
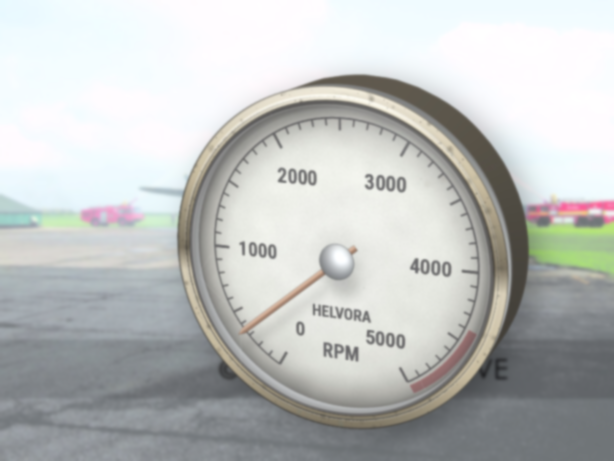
rpm 350
